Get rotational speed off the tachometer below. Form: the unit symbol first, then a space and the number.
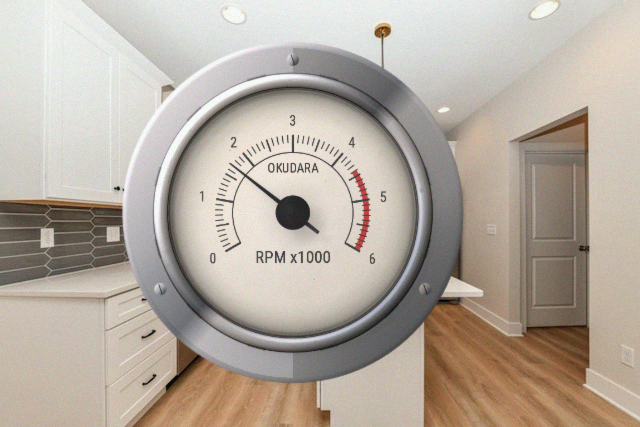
rpm 1700
